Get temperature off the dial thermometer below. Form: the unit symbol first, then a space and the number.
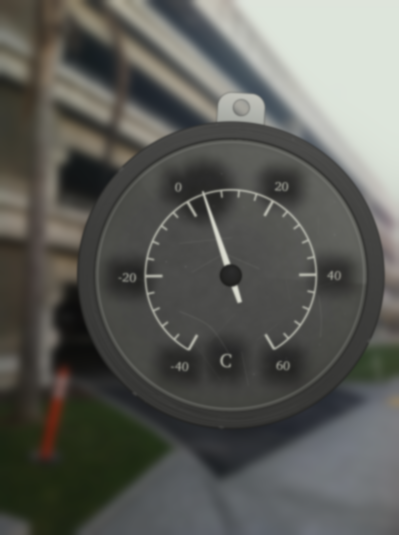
°C 4
